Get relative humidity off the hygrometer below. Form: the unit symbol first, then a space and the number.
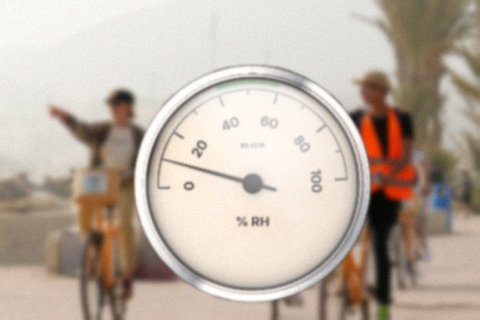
% 10
